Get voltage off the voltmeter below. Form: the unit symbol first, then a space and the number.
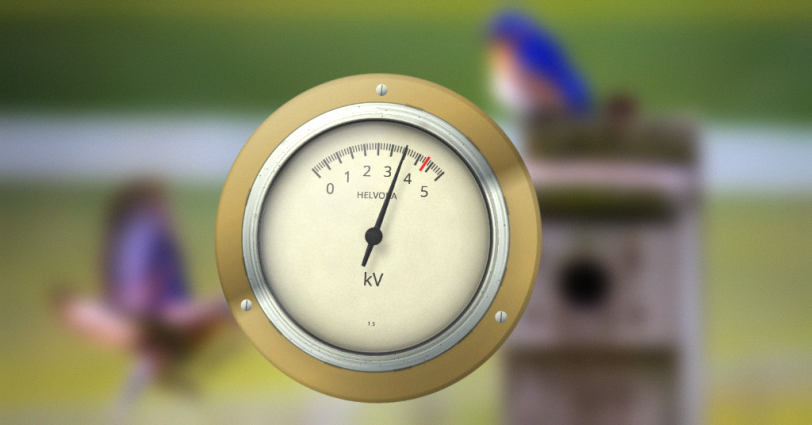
kV 3.5
